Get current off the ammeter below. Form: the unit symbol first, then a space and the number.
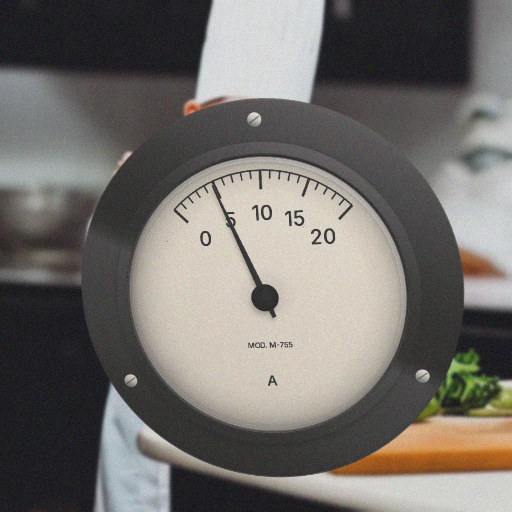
A 5
